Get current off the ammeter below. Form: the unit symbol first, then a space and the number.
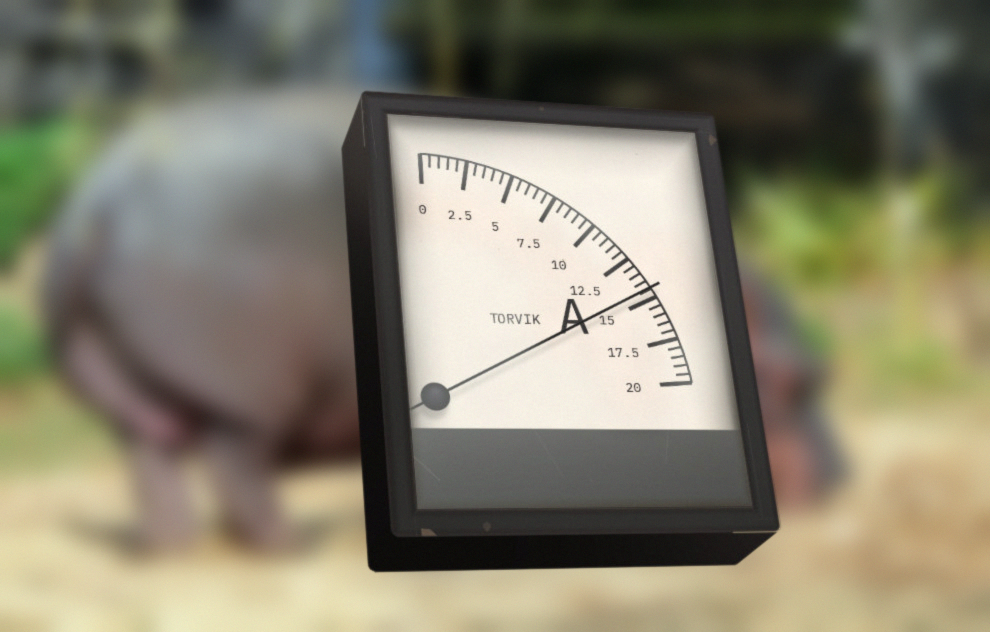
A 14.5
